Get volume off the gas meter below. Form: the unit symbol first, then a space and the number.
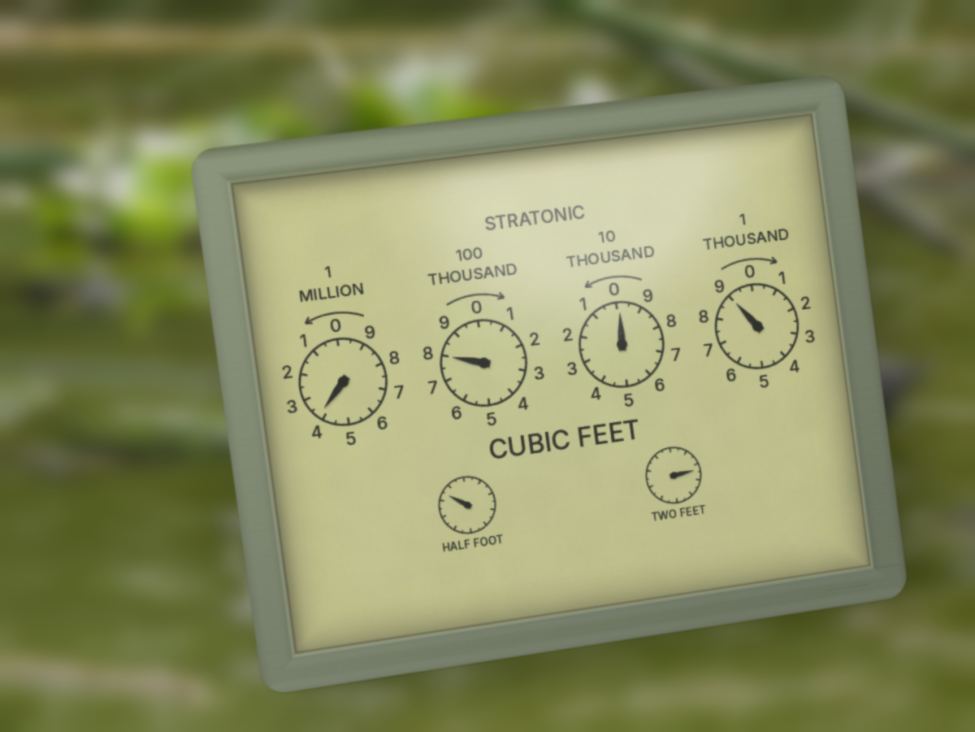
ft³ 379900
